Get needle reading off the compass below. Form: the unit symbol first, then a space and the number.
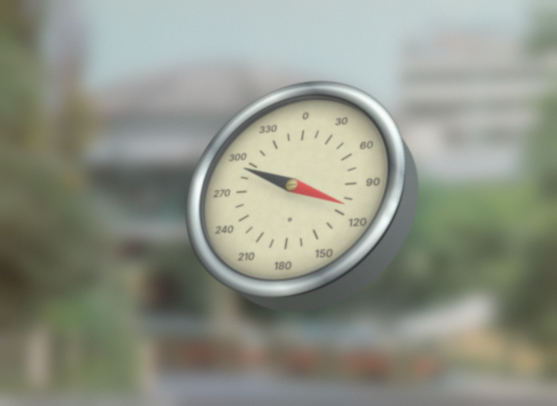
° 112.5
